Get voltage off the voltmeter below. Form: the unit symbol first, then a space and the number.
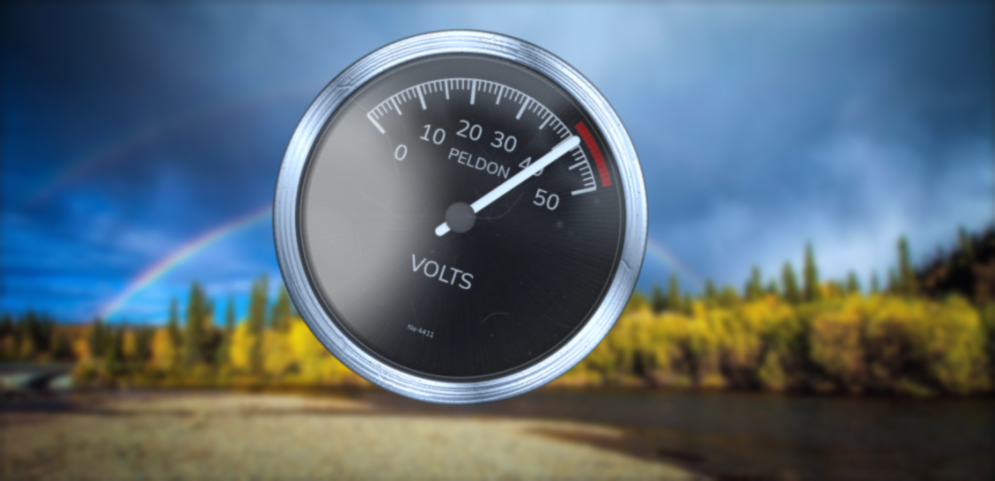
V 41
